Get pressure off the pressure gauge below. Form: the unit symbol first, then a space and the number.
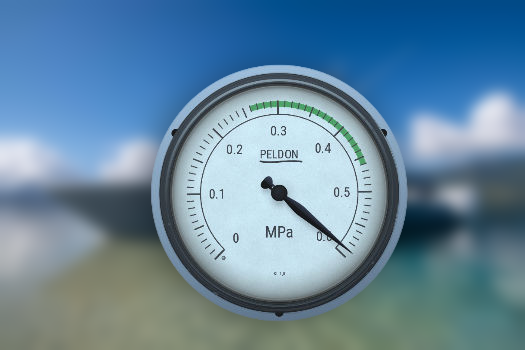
MPa 0.59
